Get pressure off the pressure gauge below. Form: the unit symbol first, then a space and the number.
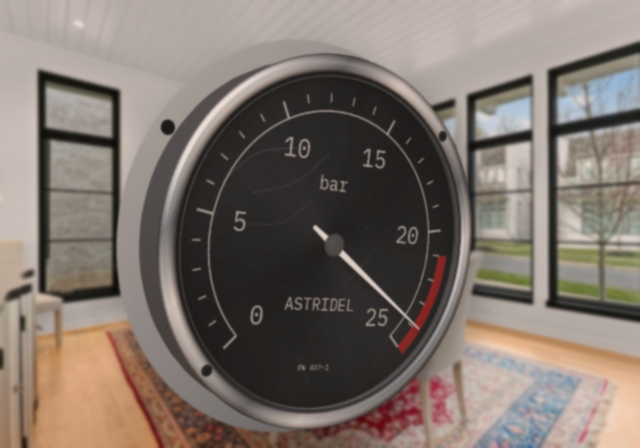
bar 24
